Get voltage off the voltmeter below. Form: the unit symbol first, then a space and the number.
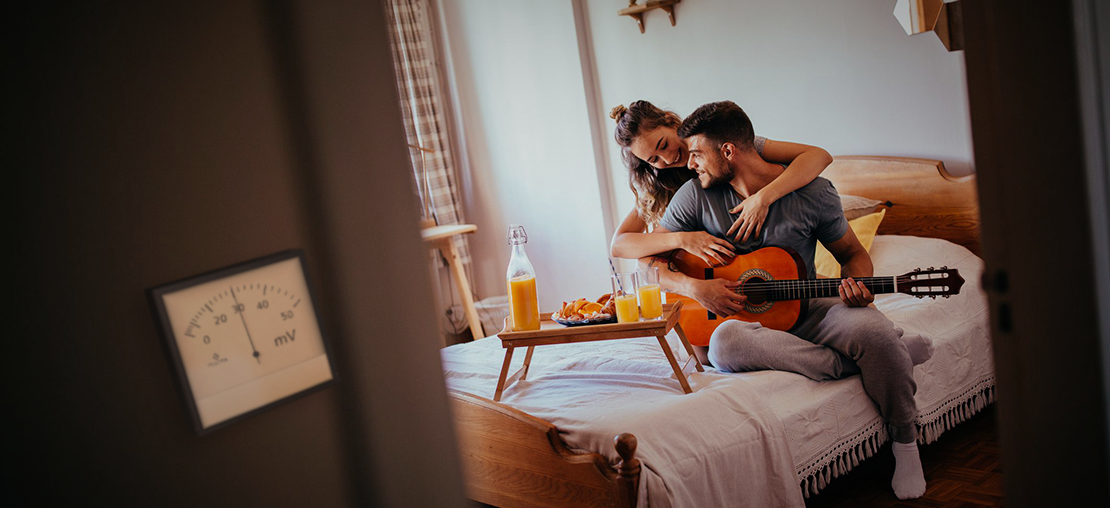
mV 30
